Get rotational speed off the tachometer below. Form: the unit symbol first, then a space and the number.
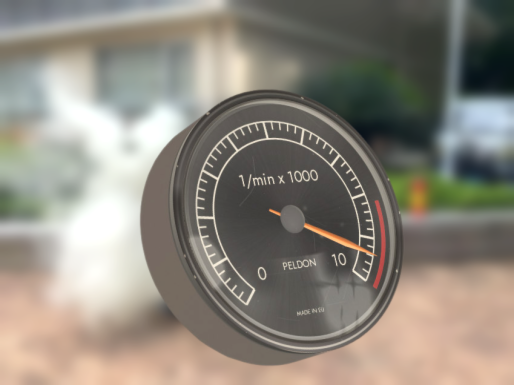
rpm 9400
